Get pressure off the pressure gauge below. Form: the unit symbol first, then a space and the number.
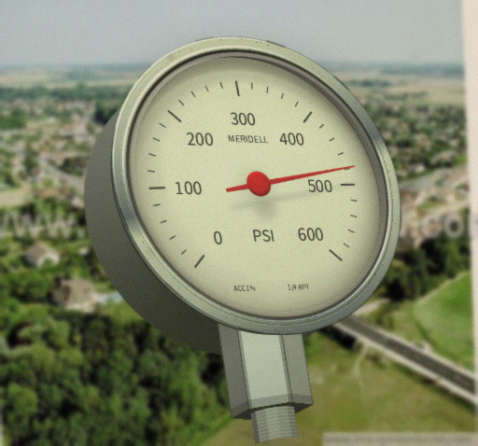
psi 480
